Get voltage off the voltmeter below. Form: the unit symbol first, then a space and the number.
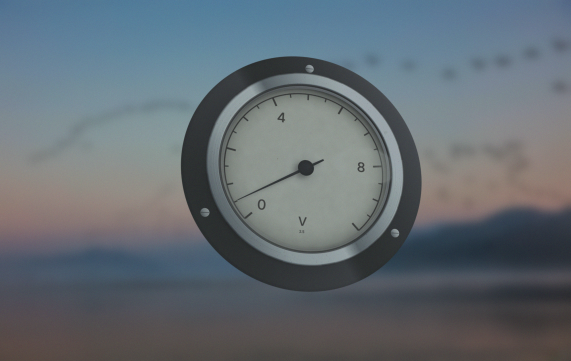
V 0.5
